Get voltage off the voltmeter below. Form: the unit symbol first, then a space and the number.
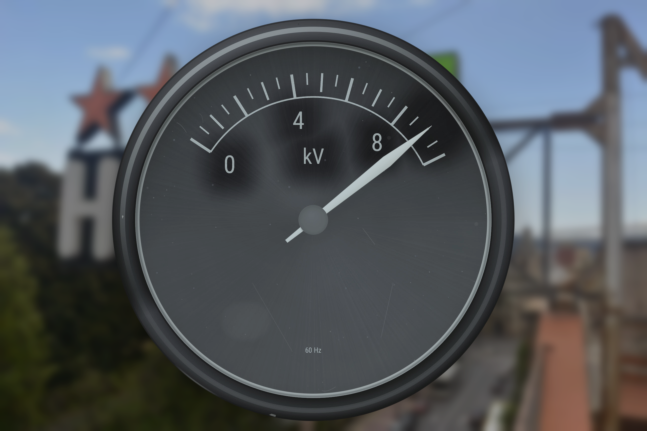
kV 9
